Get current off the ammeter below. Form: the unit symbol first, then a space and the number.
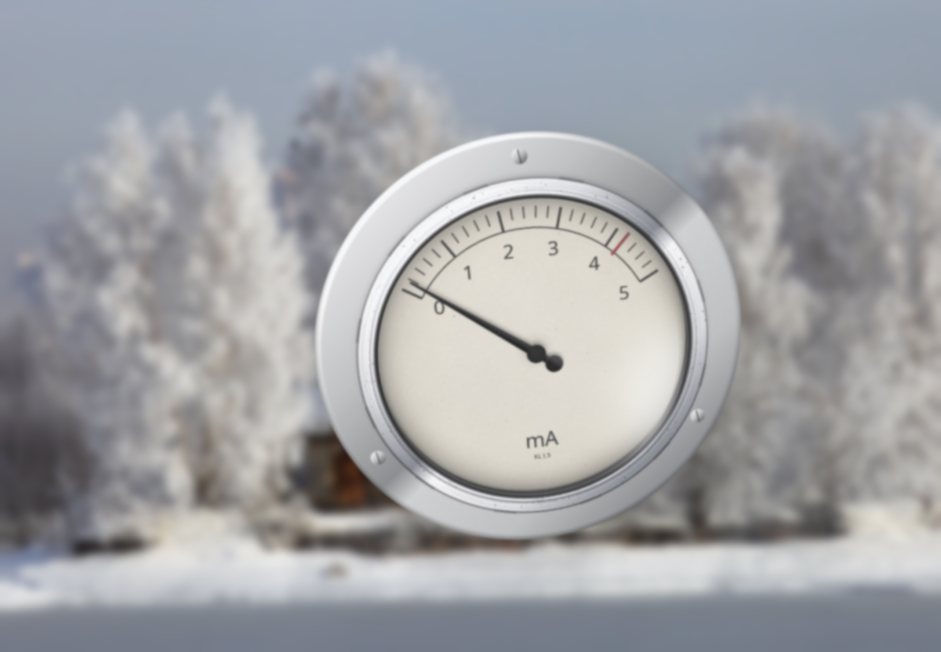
mA 0.2
